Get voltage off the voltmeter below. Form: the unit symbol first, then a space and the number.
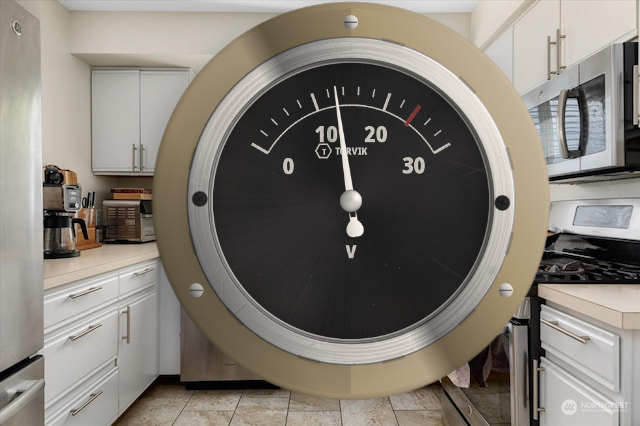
V 13
